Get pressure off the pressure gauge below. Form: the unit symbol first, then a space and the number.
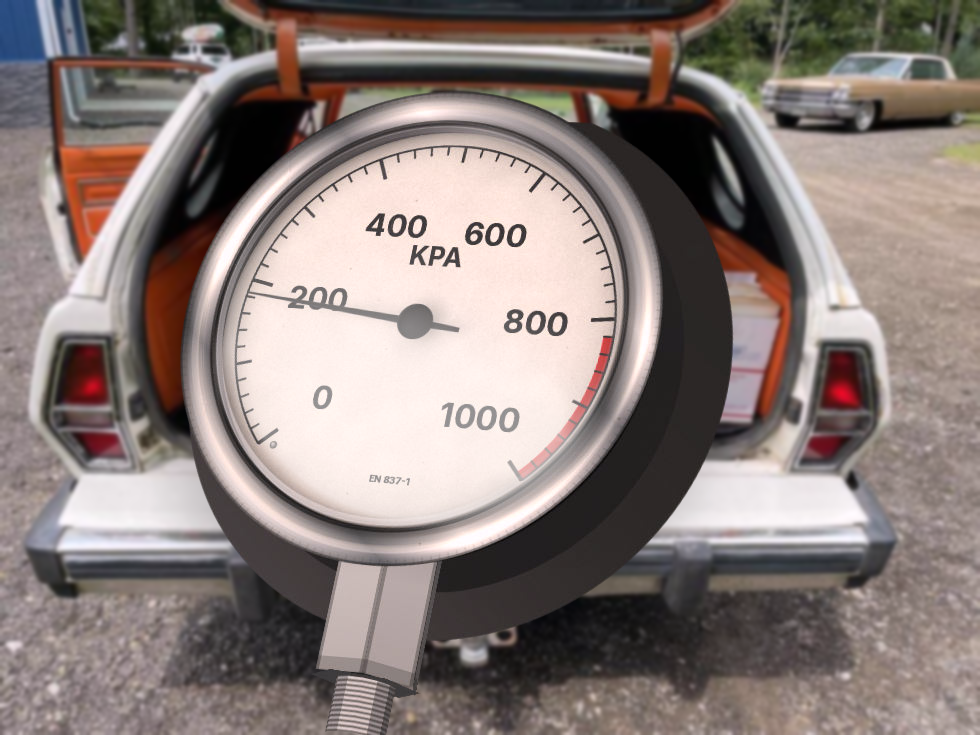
kPa 180
